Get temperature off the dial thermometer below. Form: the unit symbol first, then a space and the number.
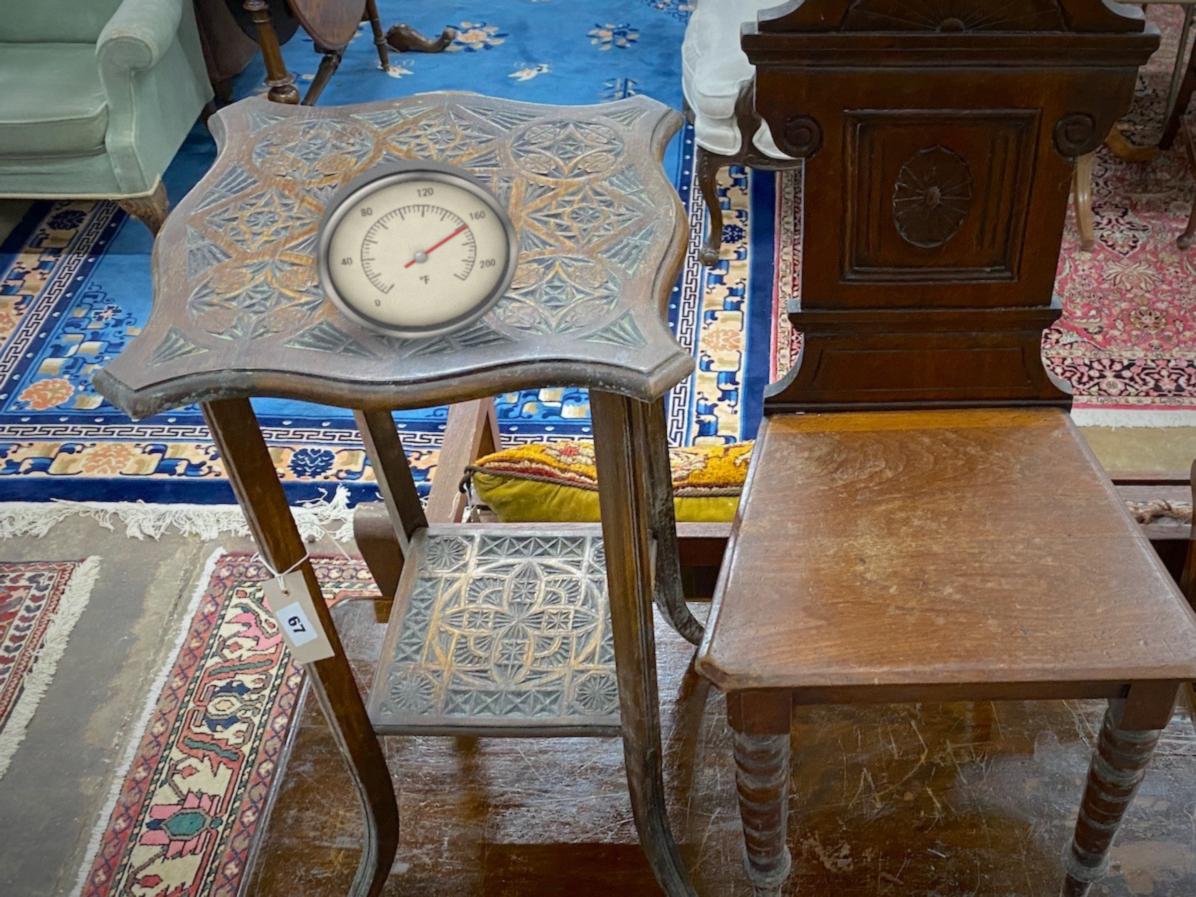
°F 160
